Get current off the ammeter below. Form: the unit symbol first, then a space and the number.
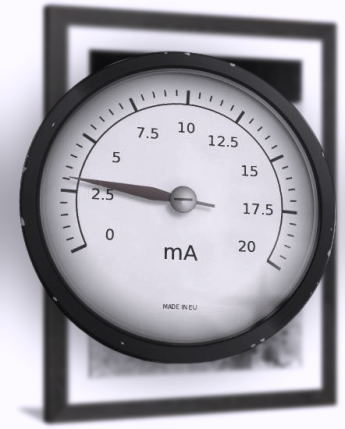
mA 3
